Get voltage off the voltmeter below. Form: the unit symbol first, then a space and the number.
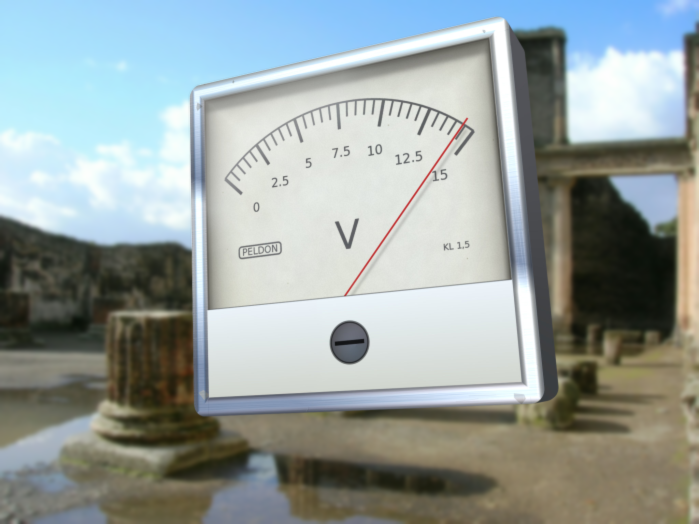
V 14.5
